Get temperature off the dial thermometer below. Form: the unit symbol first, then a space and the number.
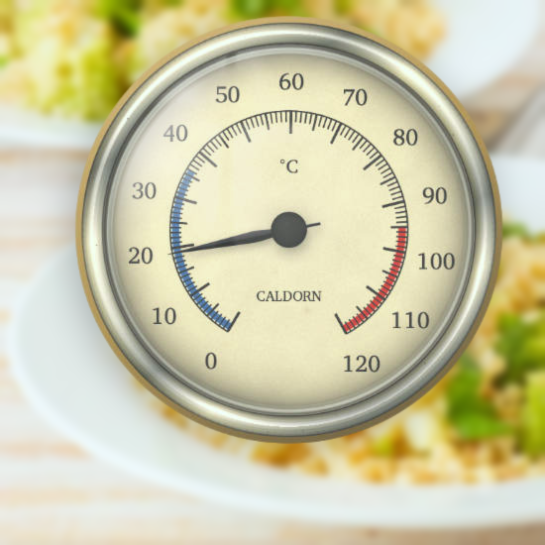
°C 19
